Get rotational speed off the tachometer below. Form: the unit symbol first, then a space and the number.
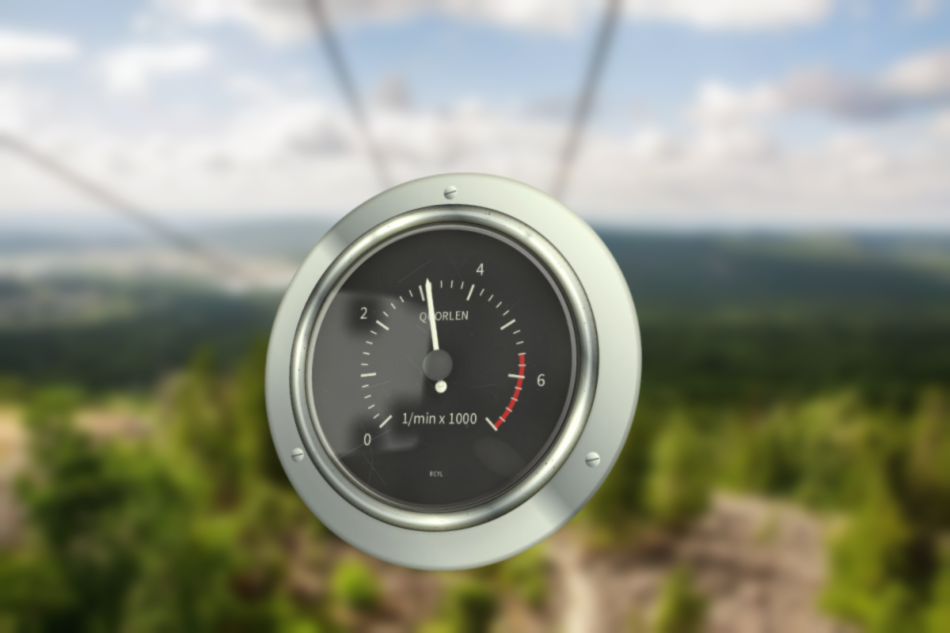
rpm 3200
